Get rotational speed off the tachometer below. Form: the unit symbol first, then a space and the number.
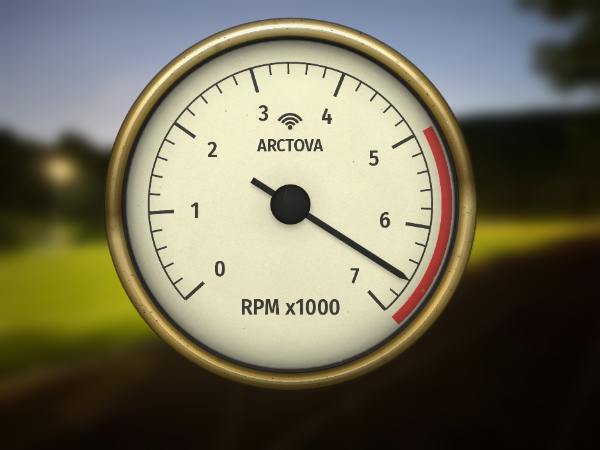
rpm 6600
